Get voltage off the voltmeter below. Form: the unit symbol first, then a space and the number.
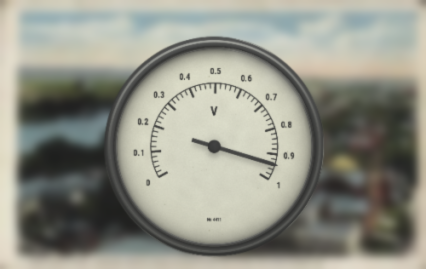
V 0.94
